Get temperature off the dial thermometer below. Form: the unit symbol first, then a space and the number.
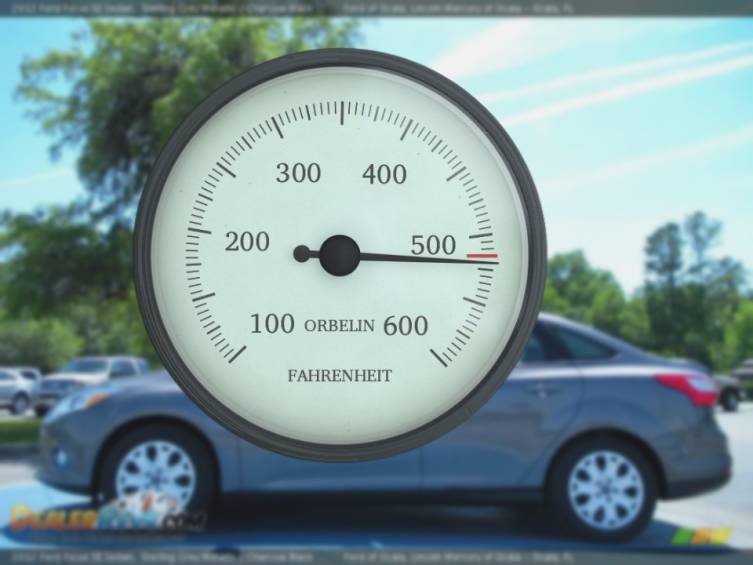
°F 520
